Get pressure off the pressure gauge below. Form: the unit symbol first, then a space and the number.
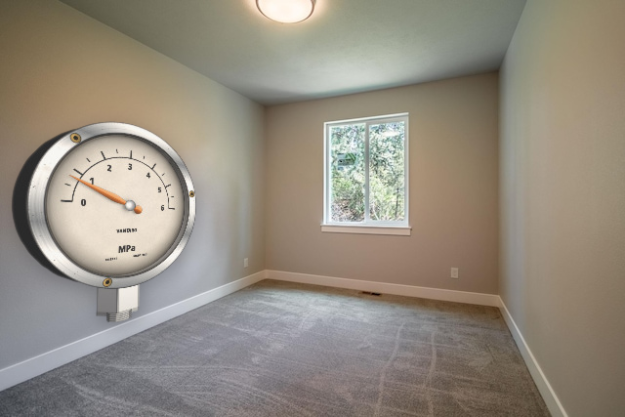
MPa 0.75
